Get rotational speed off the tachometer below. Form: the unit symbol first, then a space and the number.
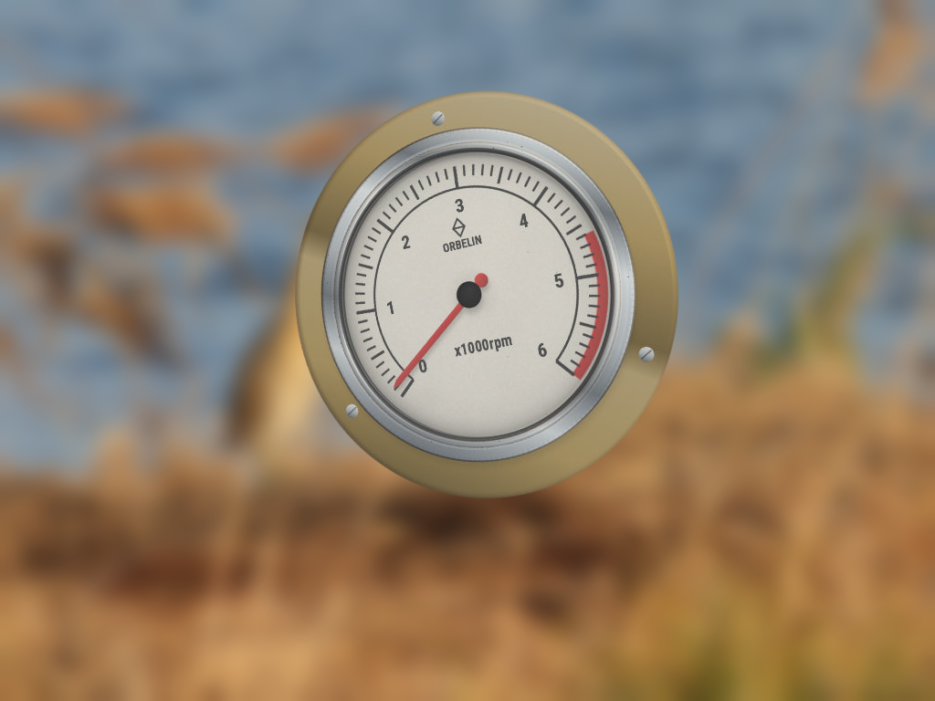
rpm 100
